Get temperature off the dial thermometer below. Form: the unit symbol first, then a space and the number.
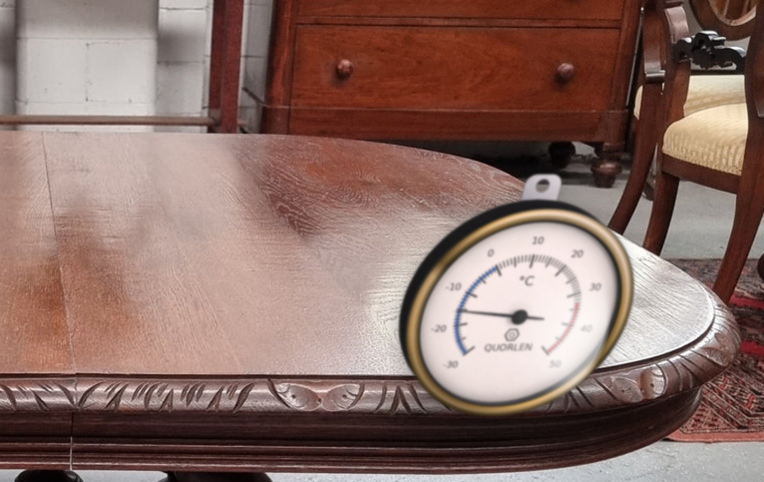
°C -15
